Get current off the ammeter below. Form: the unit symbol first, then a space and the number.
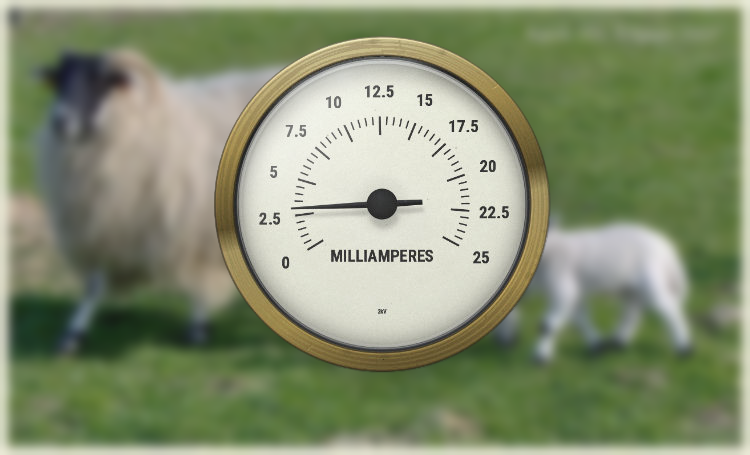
mA 3
